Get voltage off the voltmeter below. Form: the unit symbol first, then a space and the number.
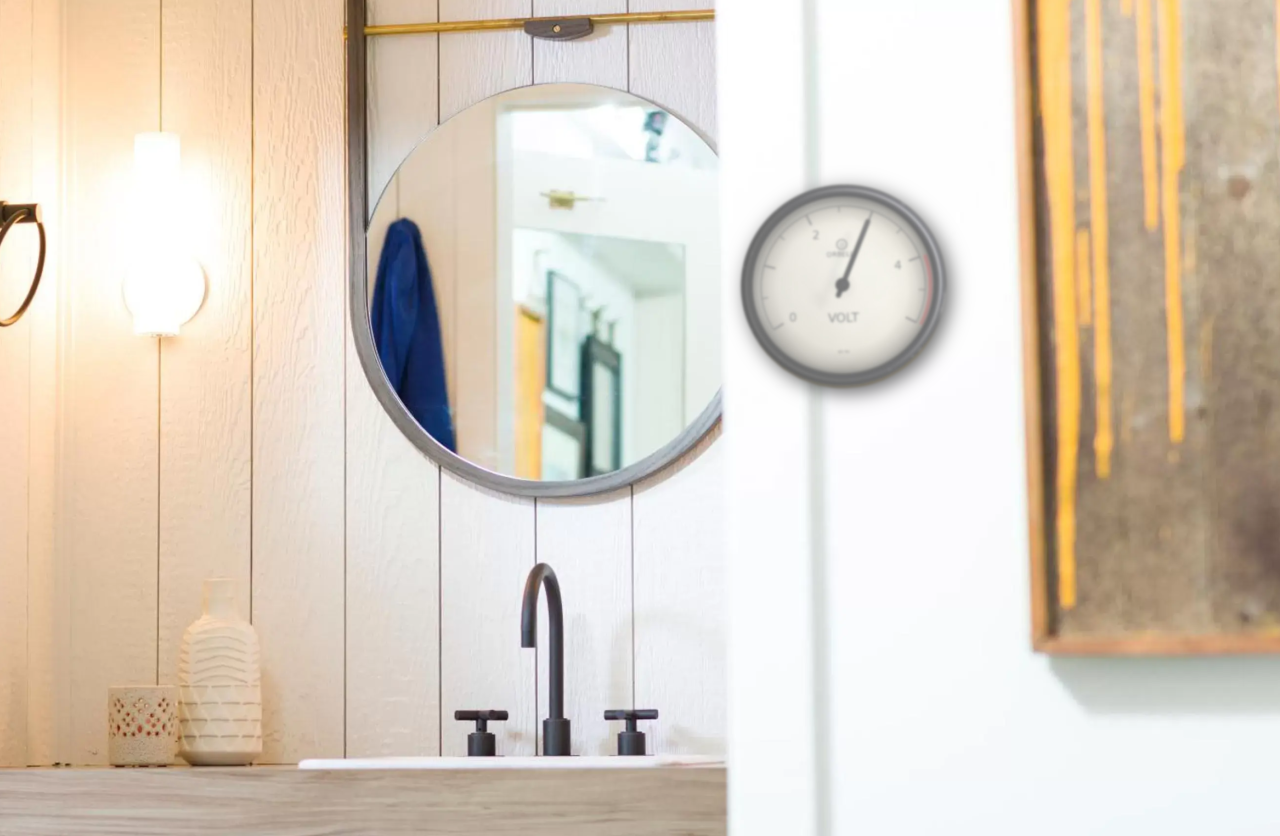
V 3
